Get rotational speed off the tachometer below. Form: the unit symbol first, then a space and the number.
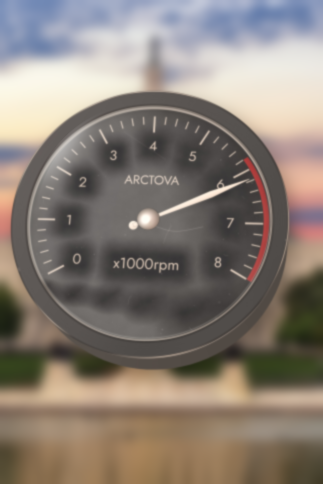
rpm 6200
